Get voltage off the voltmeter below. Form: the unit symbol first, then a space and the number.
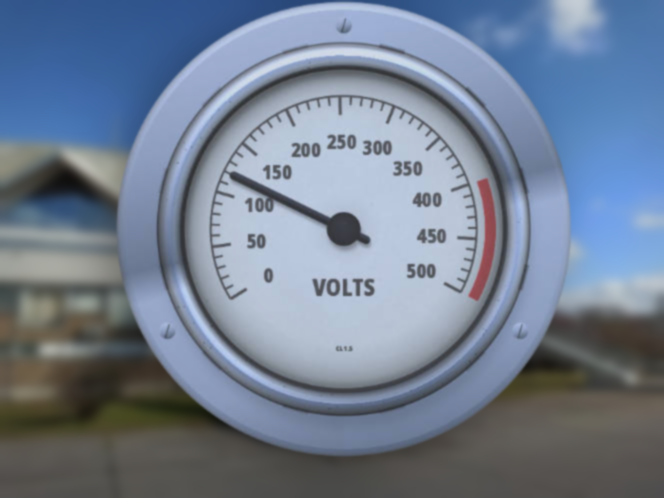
V 120
